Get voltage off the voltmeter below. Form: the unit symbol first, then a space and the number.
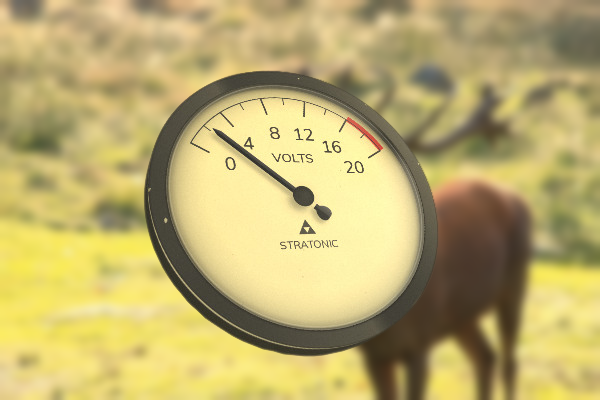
V 2
